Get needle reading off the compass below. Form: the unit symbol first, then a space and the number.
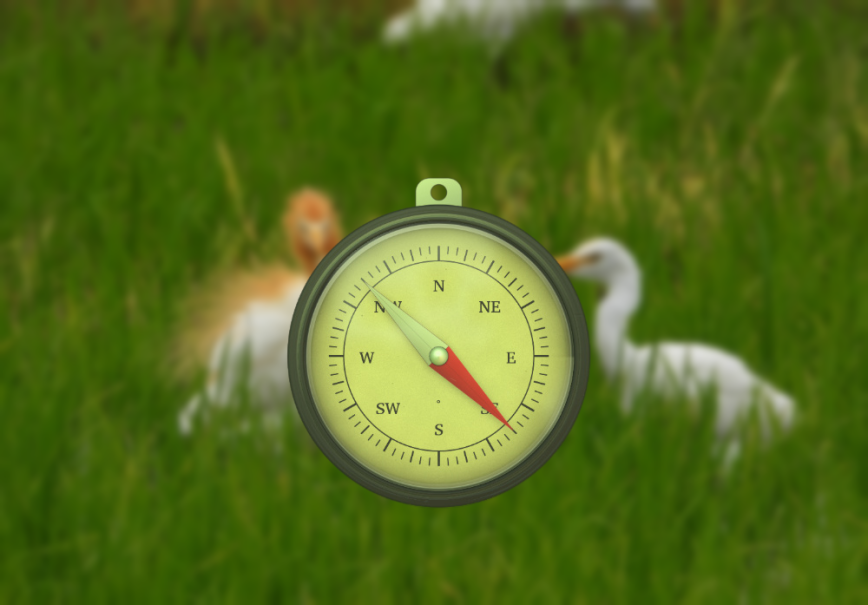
° 135
